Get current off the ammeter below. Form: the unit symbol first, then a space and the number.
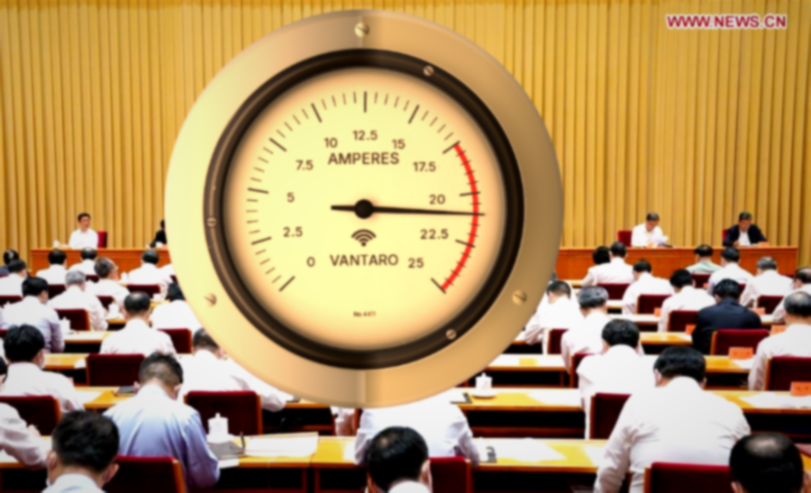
A 21
